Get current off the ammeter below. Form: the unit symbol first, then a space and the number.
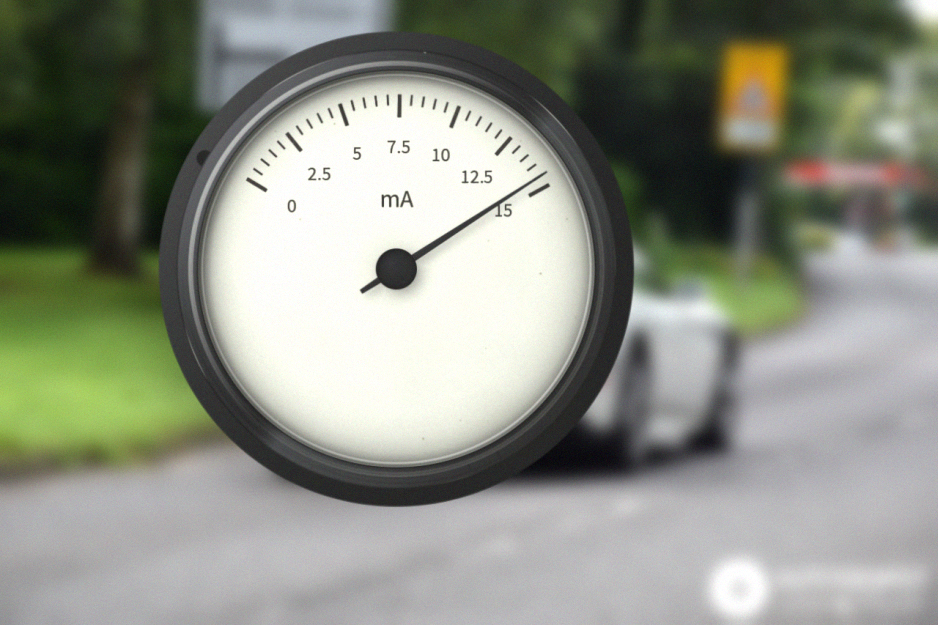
mA 14.5
